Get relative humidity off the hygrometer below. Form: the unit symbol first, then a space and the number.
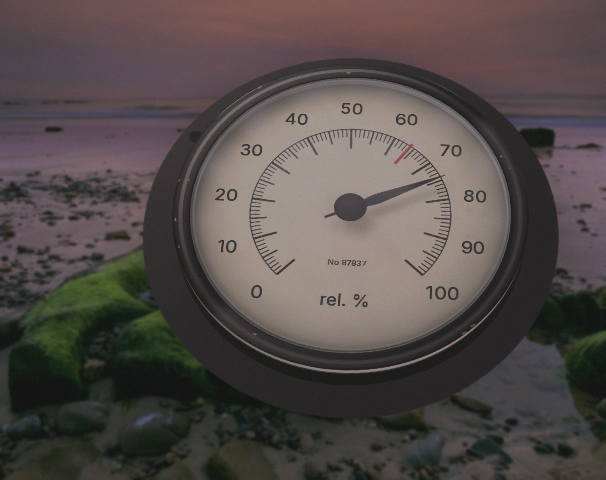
% 75
